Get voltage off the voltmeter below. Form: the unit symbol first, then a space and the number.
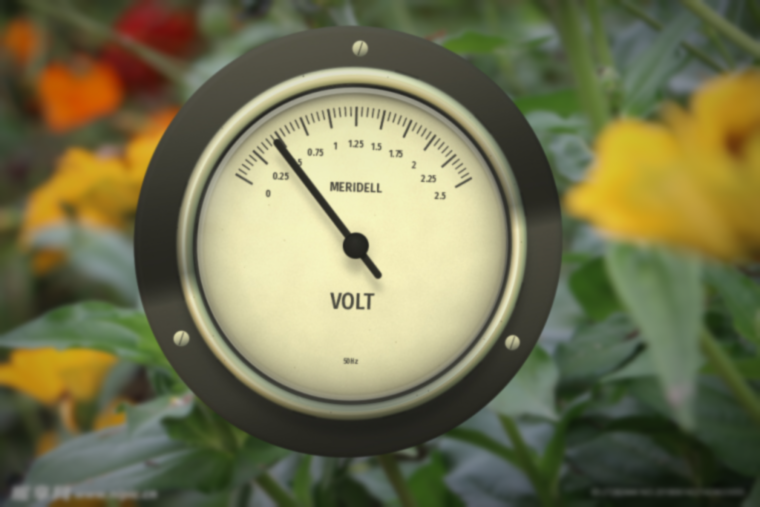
V 0.45
